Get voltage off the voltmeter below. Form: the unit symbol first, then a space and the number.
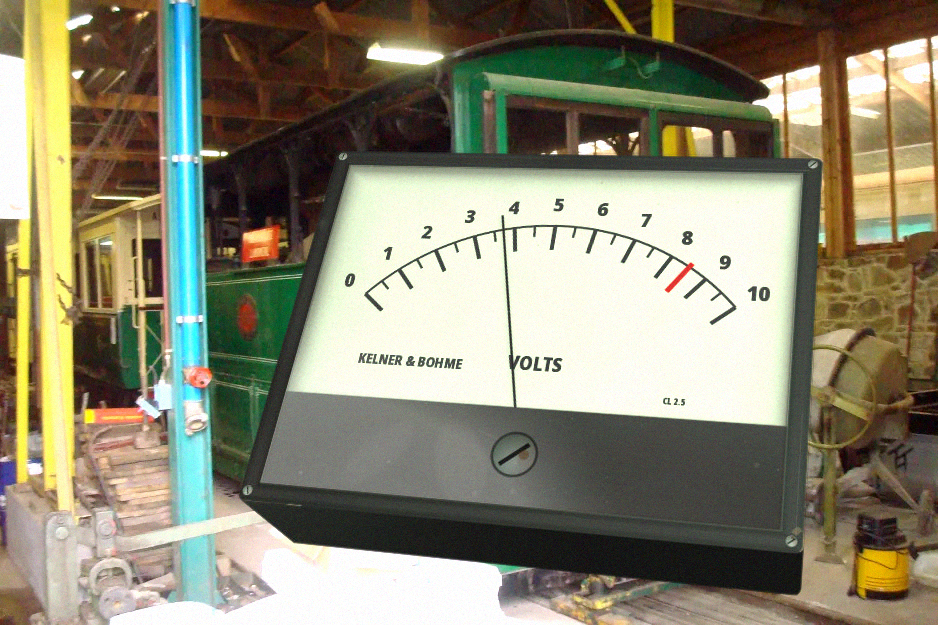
V 3.75
